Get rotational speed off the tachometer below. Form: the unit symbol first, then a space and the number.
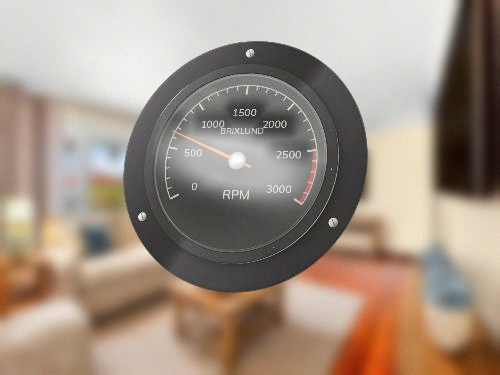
rpm 650
